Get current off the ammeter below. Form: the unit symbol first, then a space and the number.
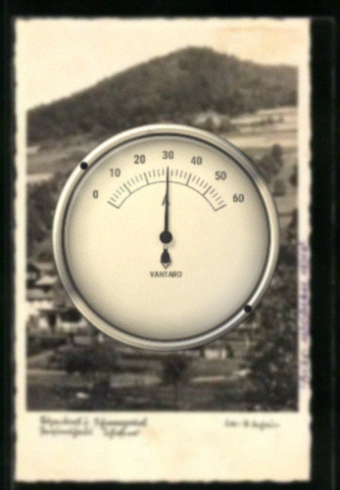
A 30
